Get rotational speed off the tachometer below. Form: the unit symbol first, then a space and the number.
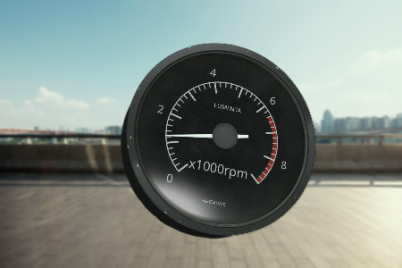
rpm 1200
